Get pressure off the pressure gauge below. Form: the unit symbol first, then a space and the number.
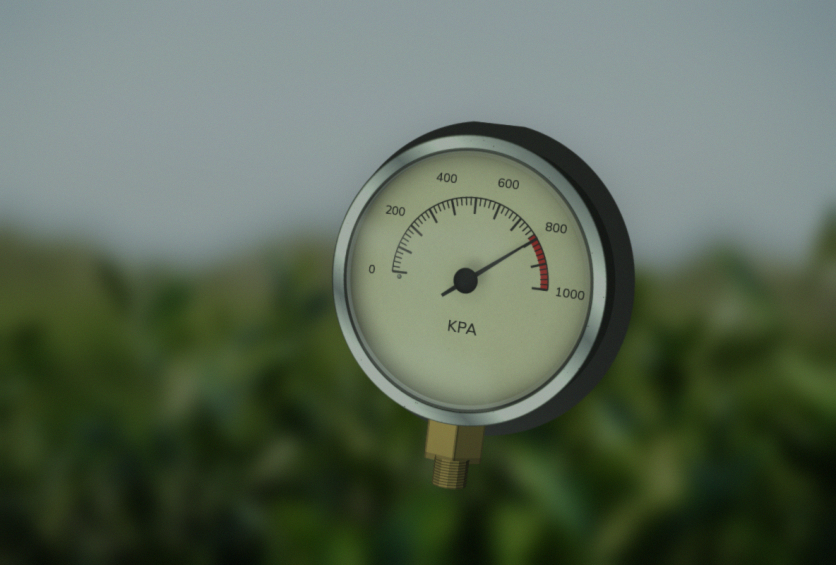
kPa 800
